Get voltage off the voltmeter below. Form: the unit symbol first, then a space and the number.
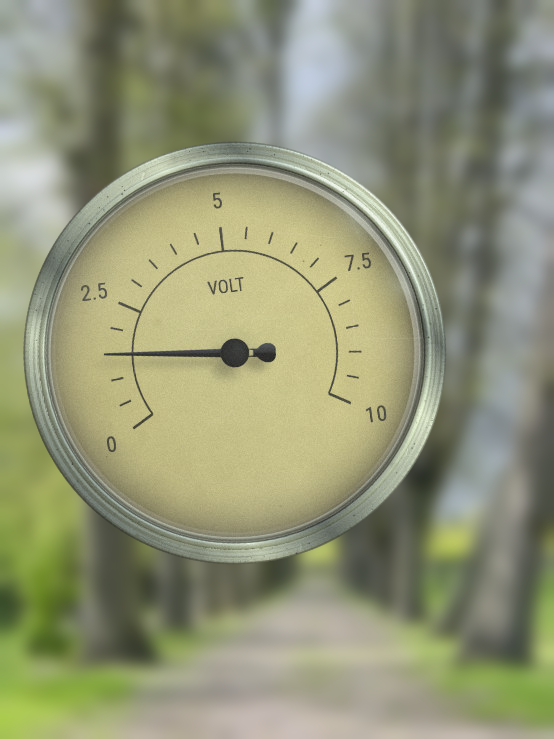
V 1.5
